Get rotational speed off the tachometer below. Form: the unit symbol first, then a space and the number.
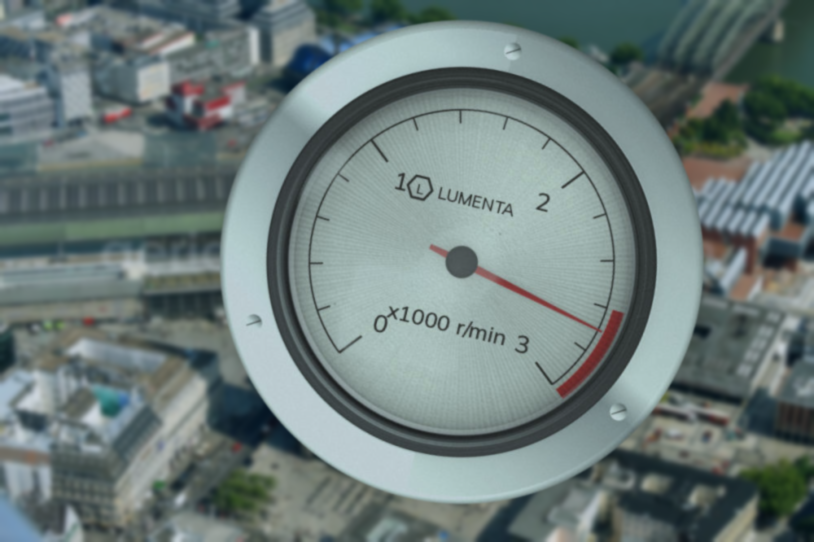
rpm 2700
